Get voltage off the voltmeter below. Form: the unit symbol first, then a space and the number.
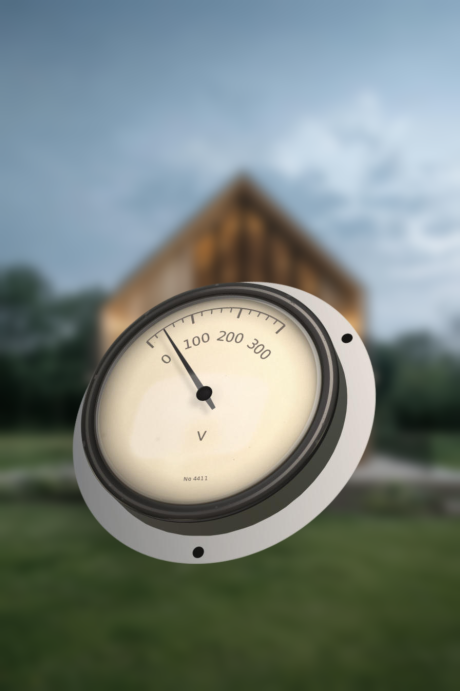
V 40
